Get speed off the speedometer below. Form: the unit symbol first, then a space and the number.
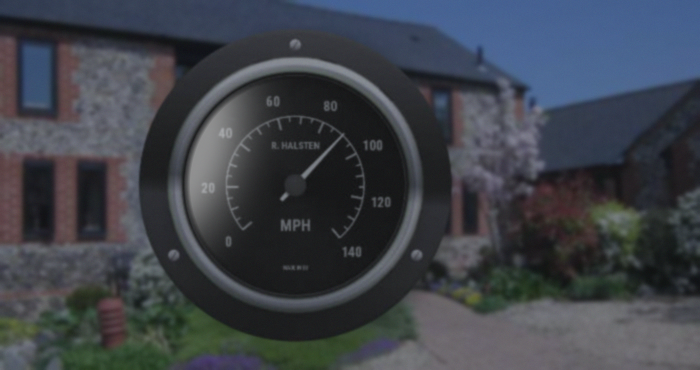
mph 90
